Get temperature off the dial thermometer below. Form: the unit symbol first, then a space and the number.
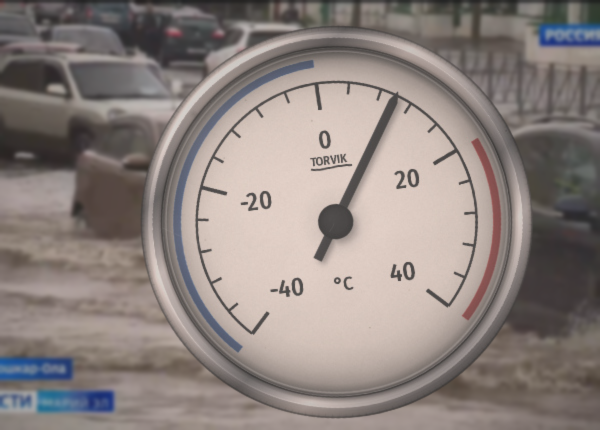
°C 10
